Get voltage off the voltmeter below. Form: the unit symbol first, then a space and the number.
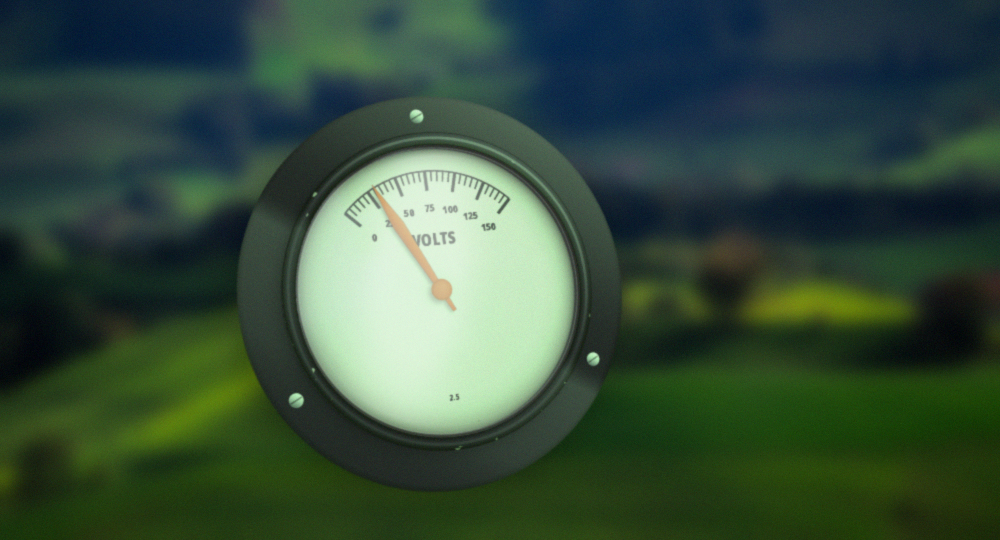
V 30
